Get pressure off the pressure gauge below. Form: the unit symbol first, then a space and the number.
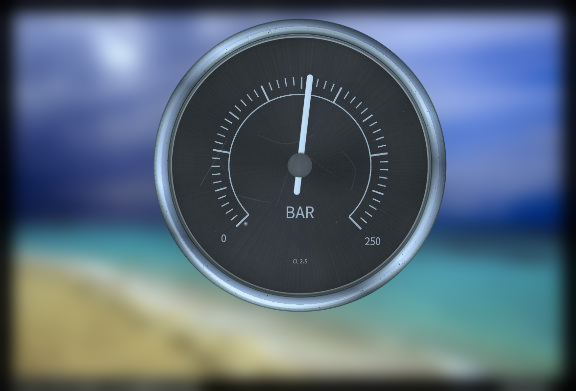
bar 130
